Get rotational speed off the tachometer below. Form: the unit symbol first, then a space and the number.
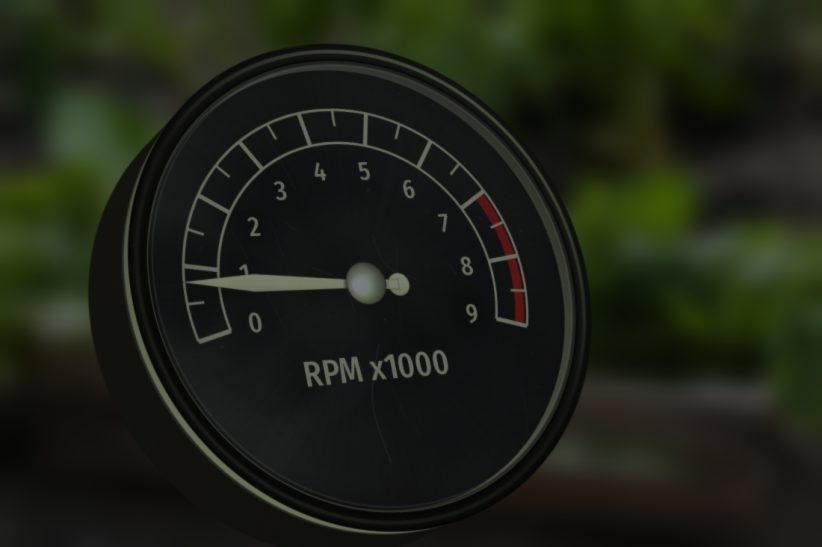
rpm 750
